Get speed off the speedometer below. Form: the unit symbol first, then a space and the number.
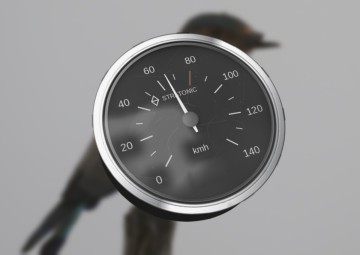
km/h 65
